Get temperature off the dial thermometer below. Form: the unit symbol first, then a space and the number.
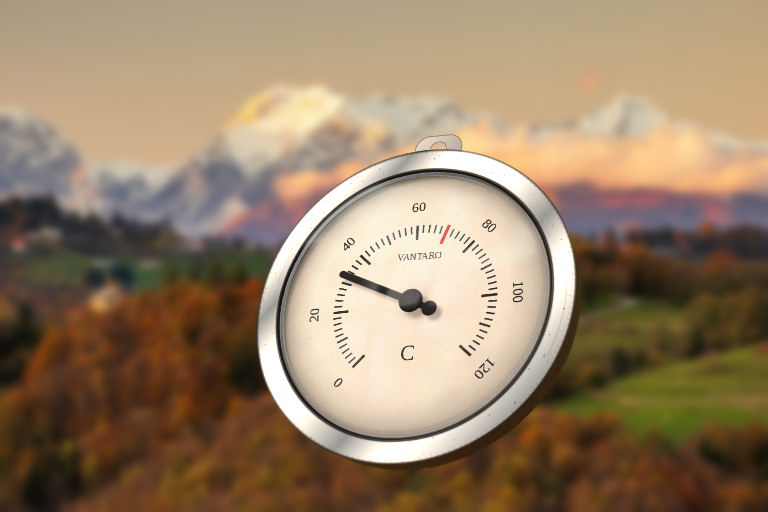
°C 32
